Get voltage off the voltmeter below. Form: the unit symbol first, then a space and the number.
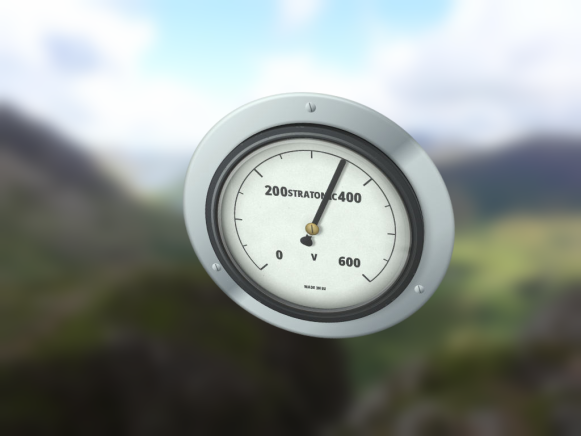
V 350
